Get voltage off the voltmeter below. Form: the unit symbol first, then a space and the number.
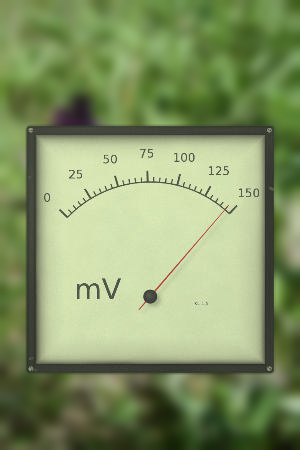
mV 145
